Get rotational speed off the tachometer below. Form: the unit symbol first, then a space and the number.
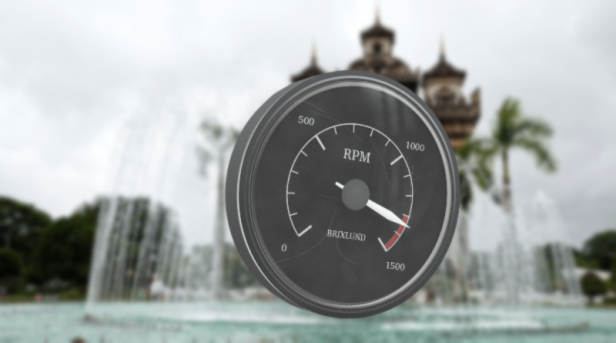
rpm 1350
